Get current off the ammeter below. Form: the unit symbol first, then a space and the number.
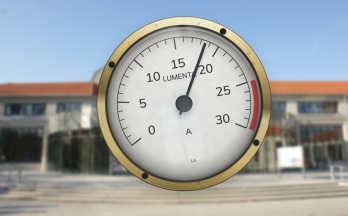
A 18.5
